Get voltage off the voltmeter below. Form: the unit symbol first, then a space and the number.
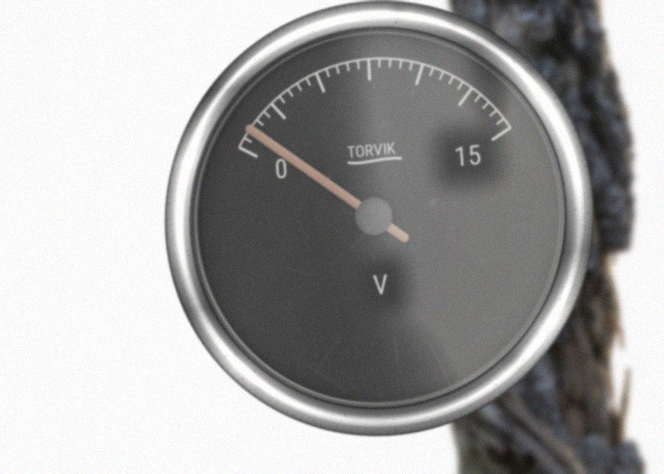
V 1
